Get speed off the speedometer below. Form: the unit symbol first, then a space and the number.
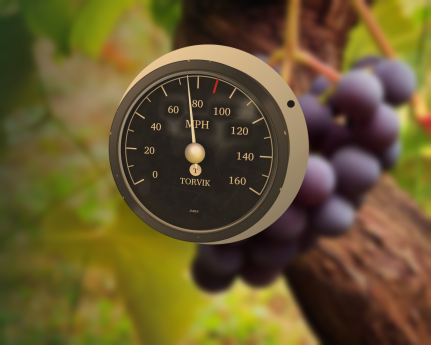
mph 75
